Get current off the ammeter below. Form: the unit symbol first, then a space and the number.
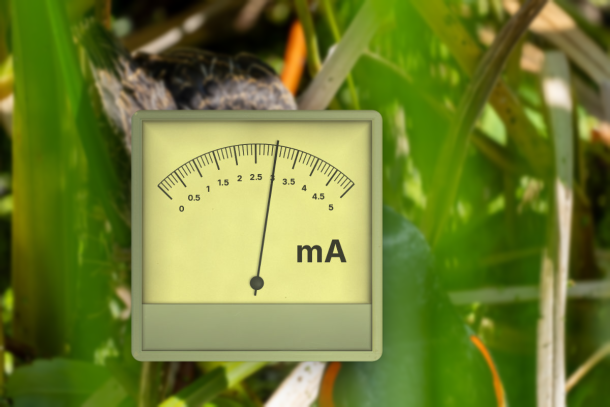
mA 3
